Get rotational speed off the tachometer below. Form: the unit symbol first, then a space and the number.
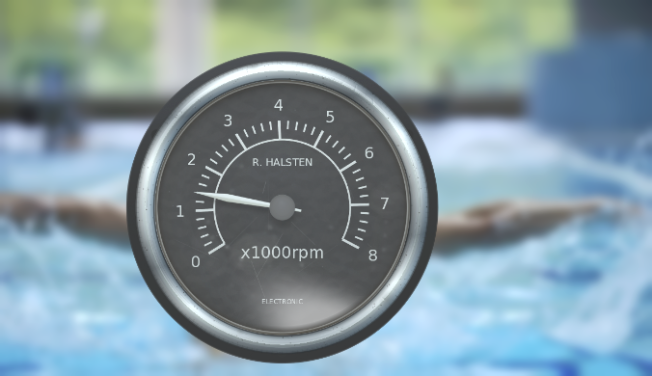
rpm 1400
